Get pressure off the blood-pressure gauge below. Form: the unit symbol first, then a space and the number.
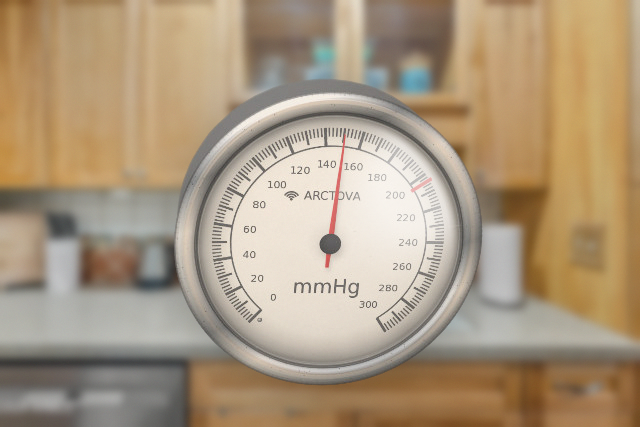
mmHg 150
